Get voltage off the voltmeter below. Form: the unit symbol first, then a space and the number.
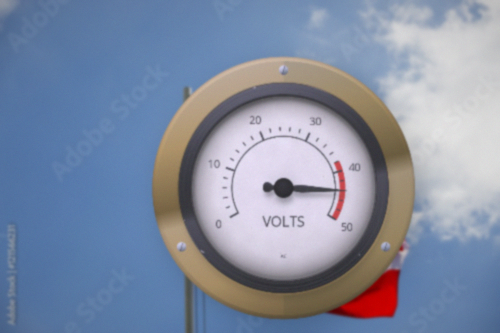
V 44
